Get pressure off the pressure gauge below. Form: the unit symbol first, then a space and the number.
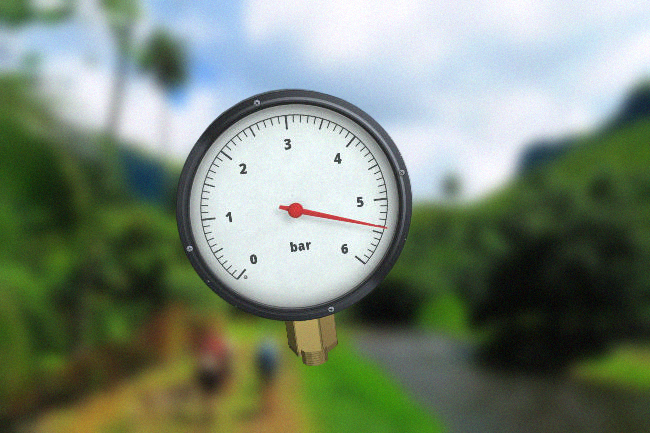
bar 5.4
